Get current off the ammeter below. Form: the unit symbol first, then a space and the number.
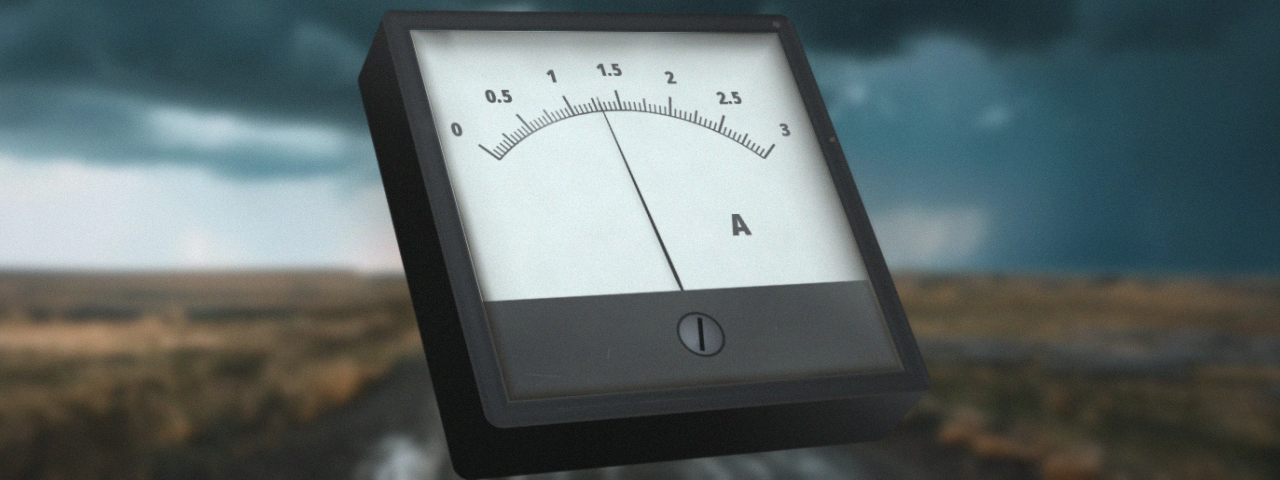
A 1.25
